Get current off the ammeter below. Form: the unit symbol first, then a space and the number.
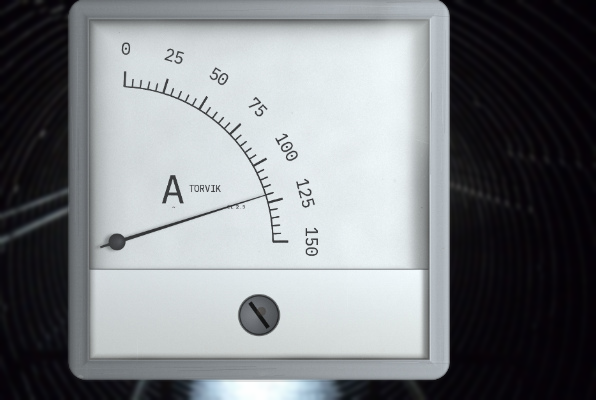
A 120
